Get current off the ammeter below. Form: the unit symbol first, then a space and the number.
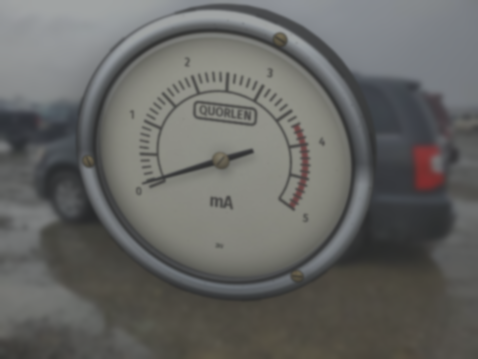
mA 0.1
